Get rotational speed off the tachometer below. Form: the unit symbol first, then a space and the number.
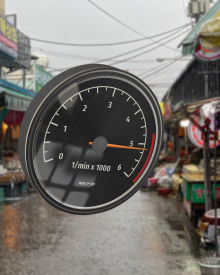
rpm 5125
